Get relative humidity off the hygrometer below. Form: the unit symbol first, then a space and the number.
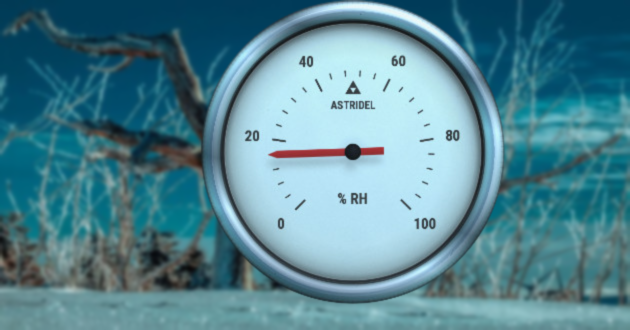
% 16
